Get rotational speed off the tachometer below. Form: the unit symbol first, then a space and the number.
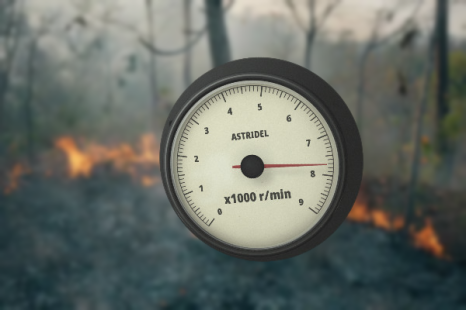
rpm 7700
